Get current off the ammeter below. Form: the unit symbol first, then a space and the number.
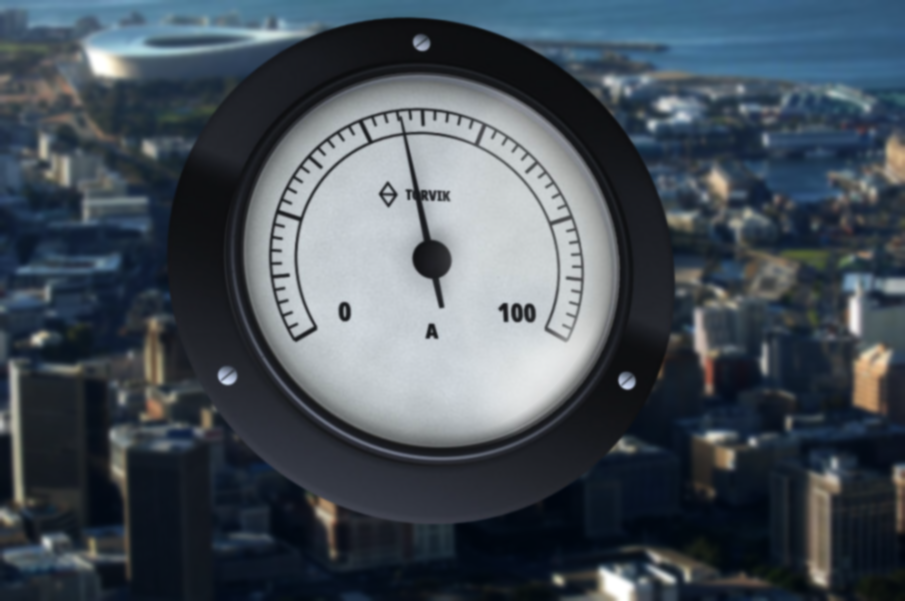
A 46
